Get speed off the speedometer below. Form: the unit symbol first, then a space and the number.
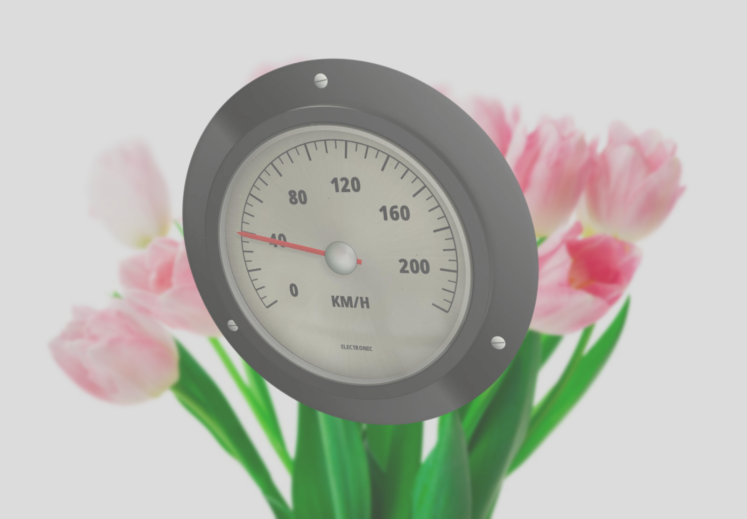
km/h 40
